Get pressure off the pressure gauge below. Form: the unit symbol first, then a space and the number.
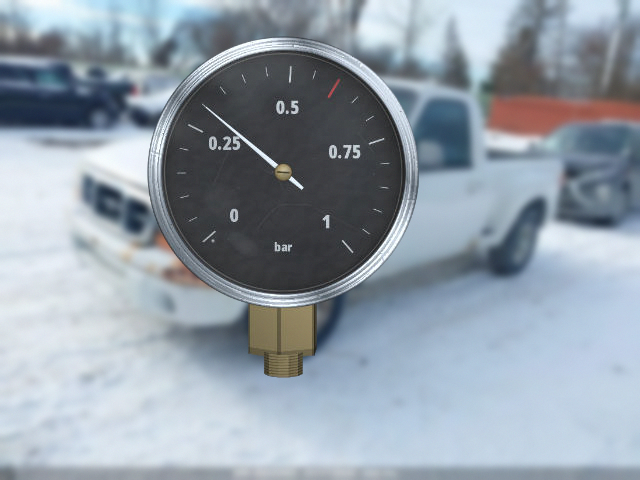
bar 0.3
